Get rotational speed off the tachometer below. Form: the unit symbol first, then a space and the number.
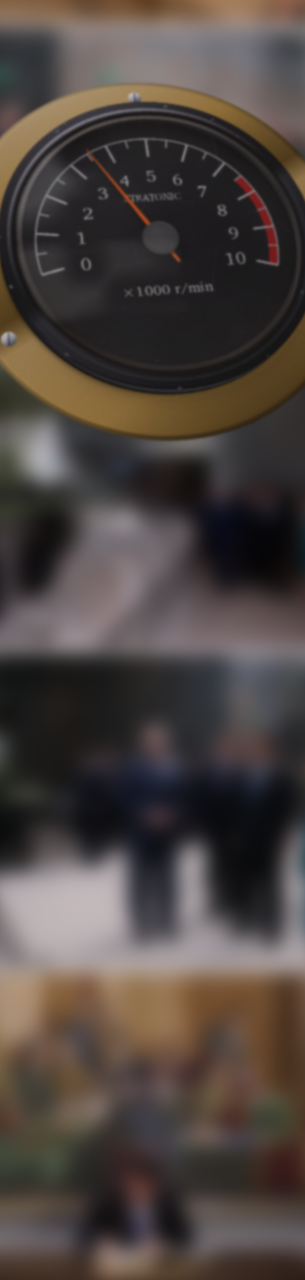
rpm 3500
